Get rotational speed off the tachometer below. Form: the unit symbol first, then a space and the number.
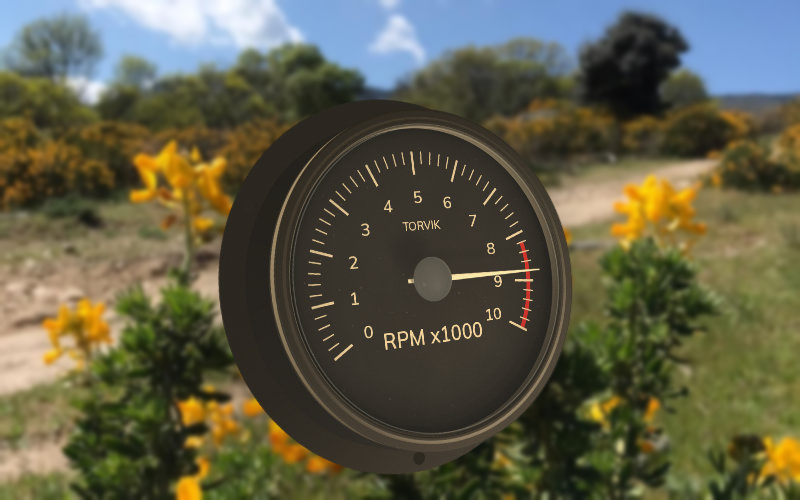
rpm 8800
